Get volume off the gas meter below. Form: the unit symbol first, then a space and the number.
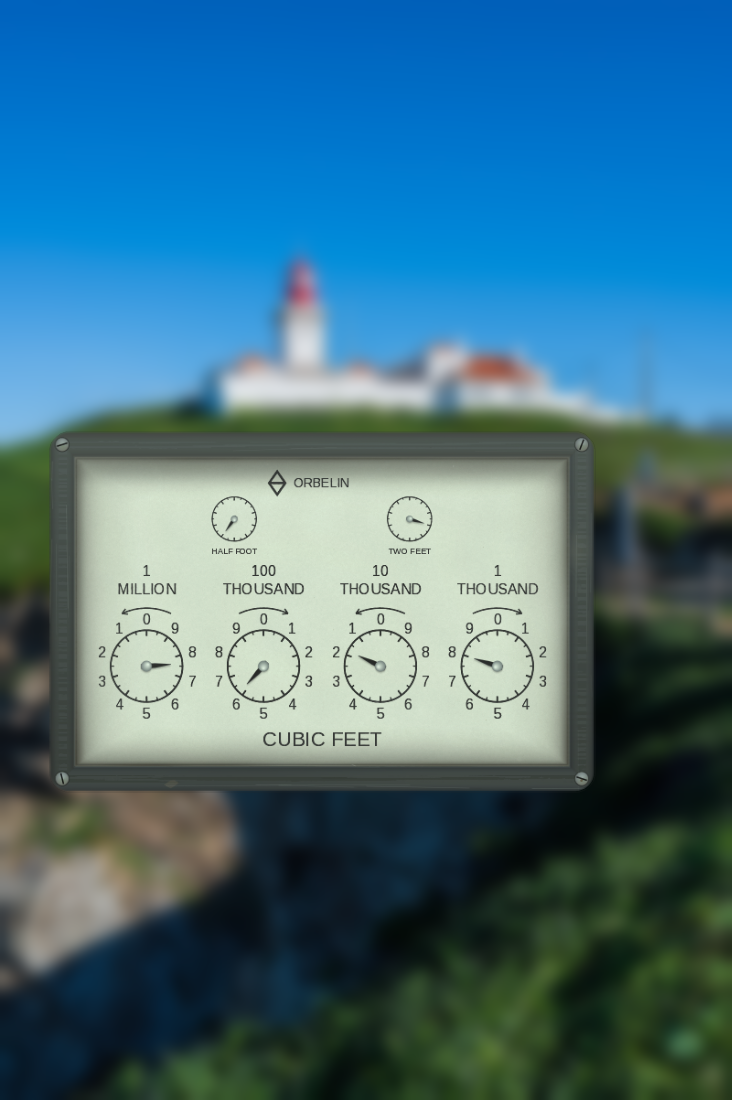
ft³ 761800
